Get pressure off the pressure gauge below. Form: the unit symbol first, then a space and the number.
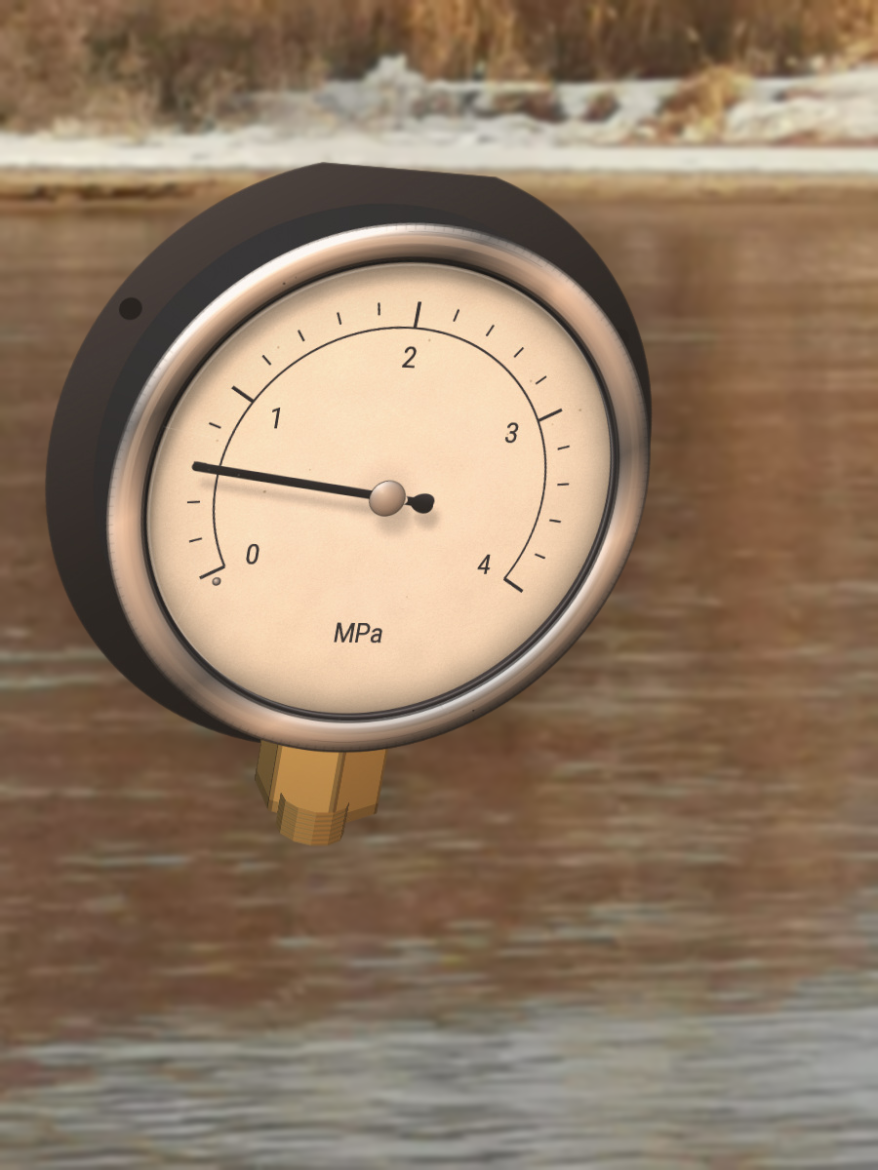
MPa 0.6
